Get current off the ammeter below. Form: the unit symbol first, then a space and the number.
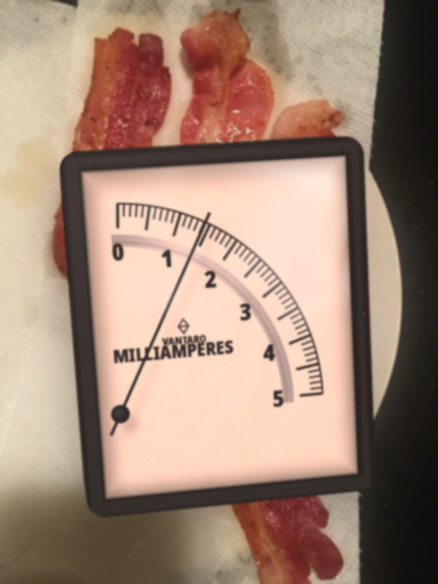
mA 1.4
